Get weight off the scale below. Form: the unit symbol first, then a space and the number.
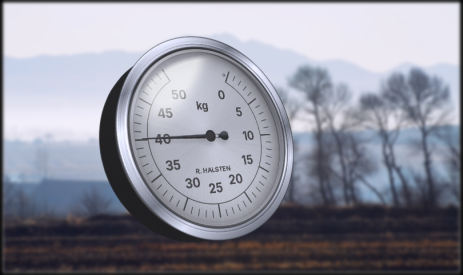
kg 40
